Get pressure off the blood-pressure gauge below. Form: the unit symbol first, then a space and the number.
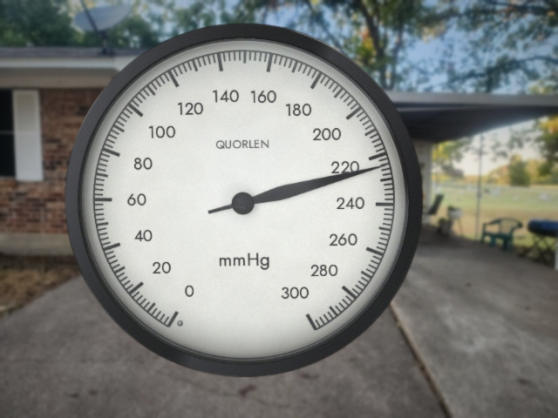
mmHg 224
